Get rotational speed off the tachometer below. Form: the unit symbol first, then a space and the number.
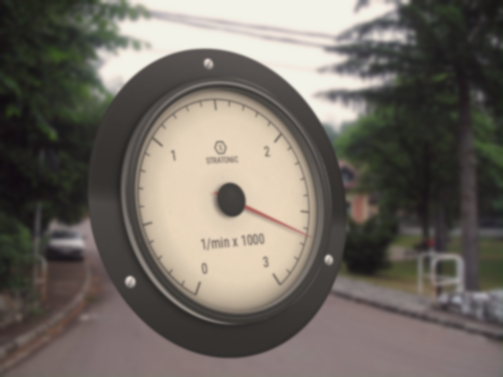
rpm 2650
